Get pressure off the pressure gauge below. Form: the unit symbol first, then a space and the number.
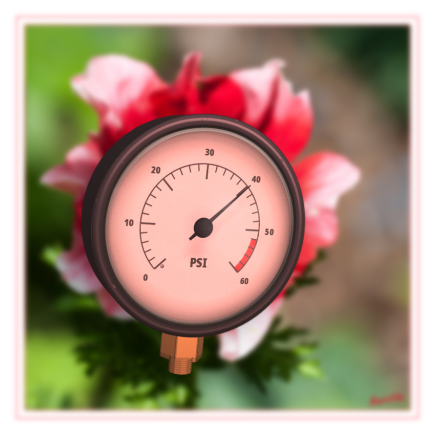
psi 40
